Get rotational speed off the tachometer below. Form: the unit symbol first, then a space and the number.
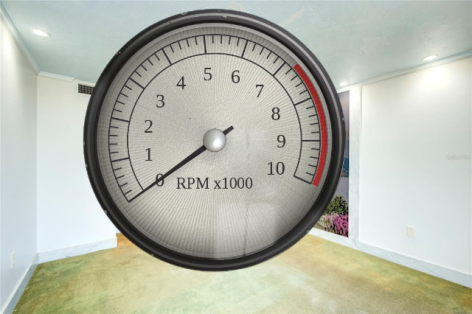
rpm 0
